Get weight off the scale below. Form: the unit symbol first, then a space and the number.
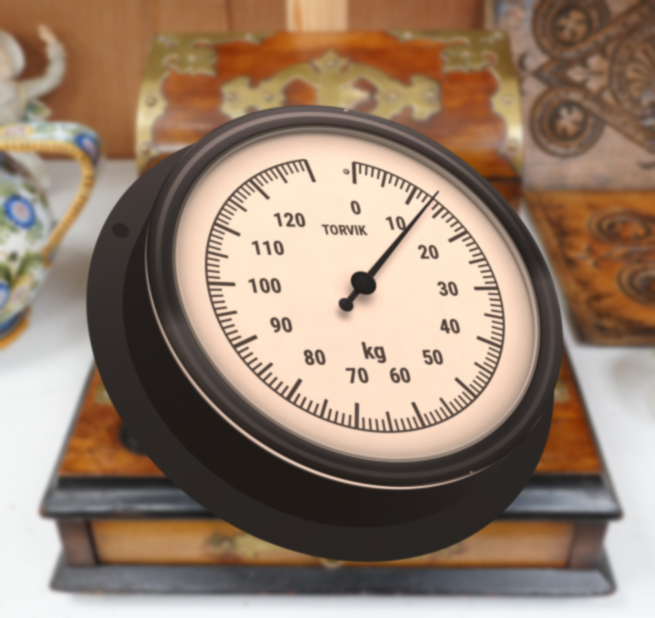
kg 13
